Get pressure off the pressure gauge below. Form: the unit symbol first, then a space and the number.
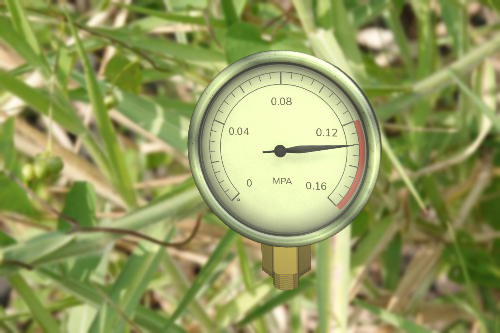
MPa 0.13
